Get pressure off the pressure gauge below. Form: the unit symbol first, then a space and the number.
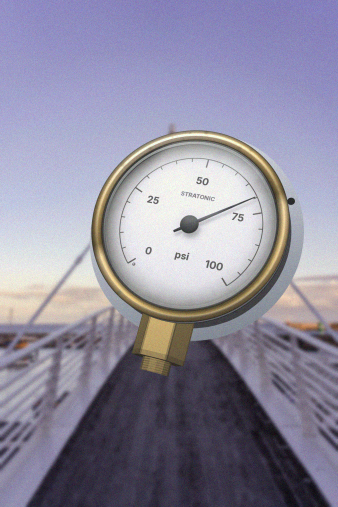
psi 70
